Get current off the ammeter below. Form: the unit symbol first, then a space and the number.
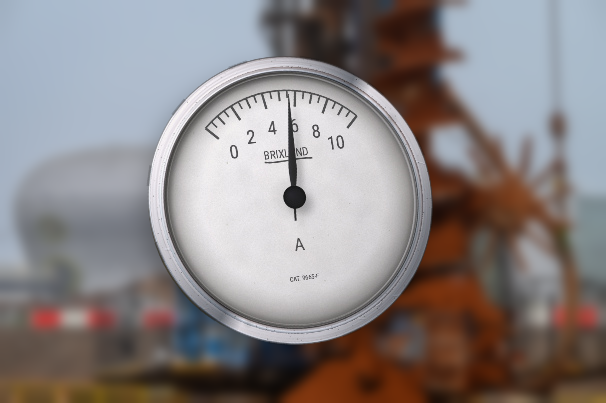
A 5.5
